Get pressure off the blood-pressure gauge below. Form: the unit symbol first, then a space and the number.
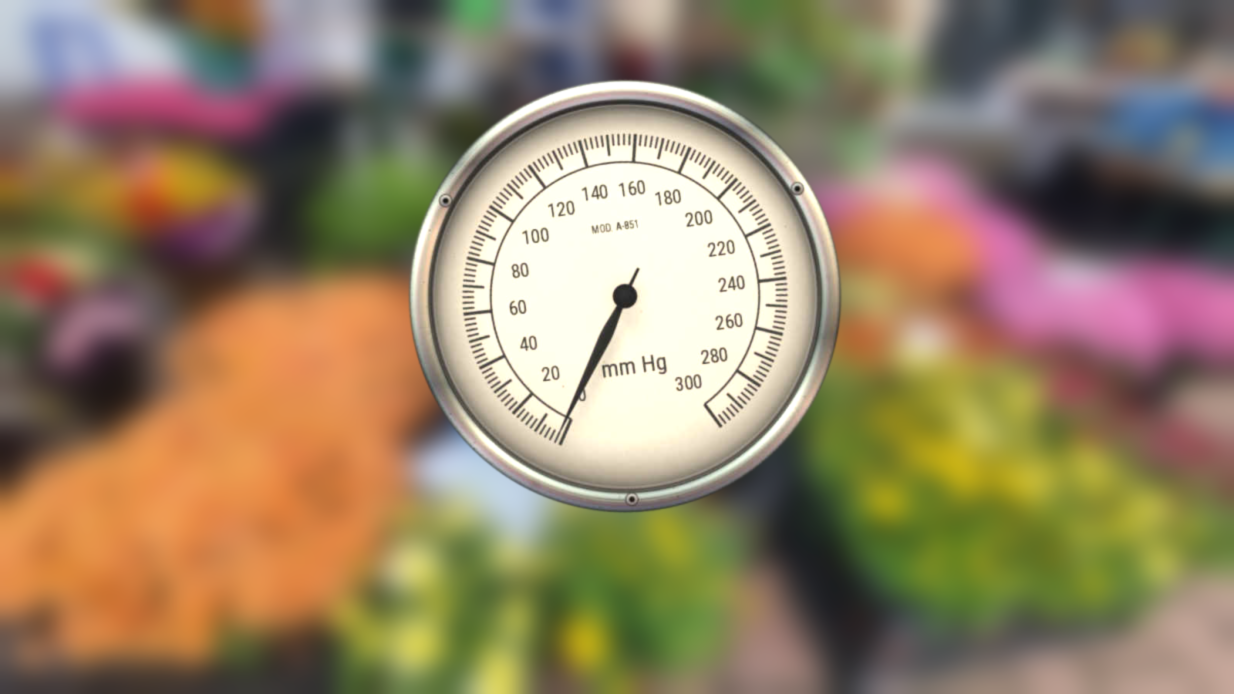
mmHg 2
